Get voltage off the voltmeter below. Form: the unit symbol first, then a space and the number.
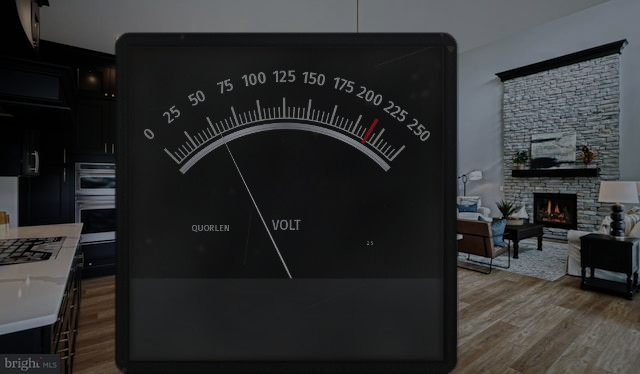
V 55
